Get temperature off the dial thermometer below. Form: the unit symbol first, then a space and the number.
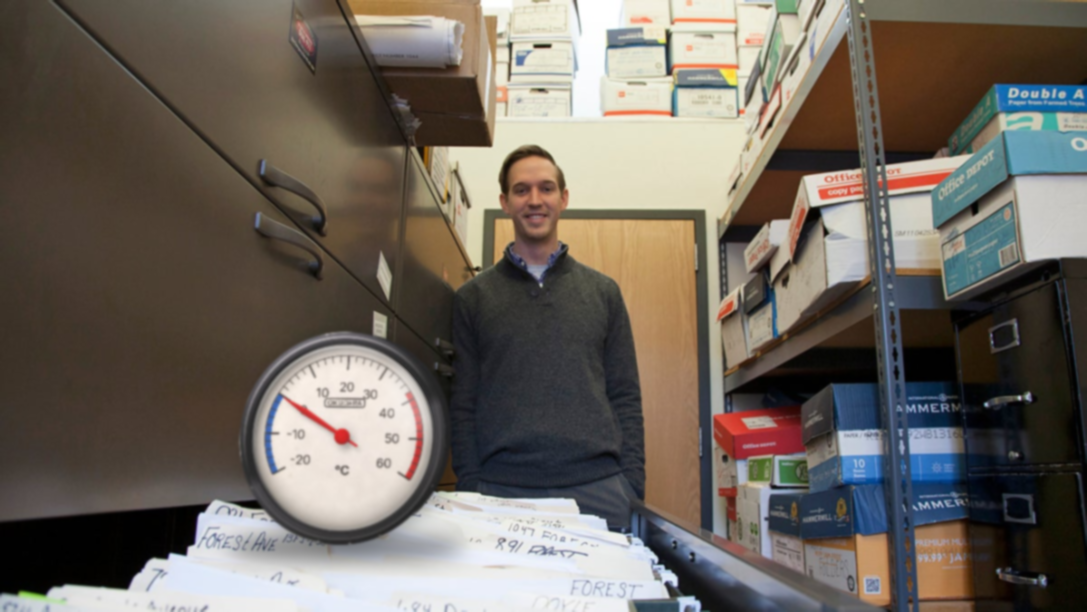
°C 0
